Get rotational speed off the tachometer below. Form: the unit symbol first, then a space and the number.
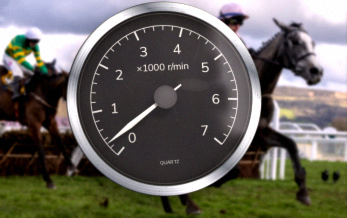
rpm 300
